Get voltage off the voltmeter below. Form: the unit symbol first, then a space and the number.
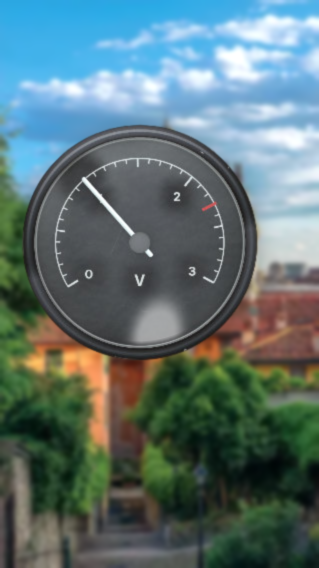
V 1
